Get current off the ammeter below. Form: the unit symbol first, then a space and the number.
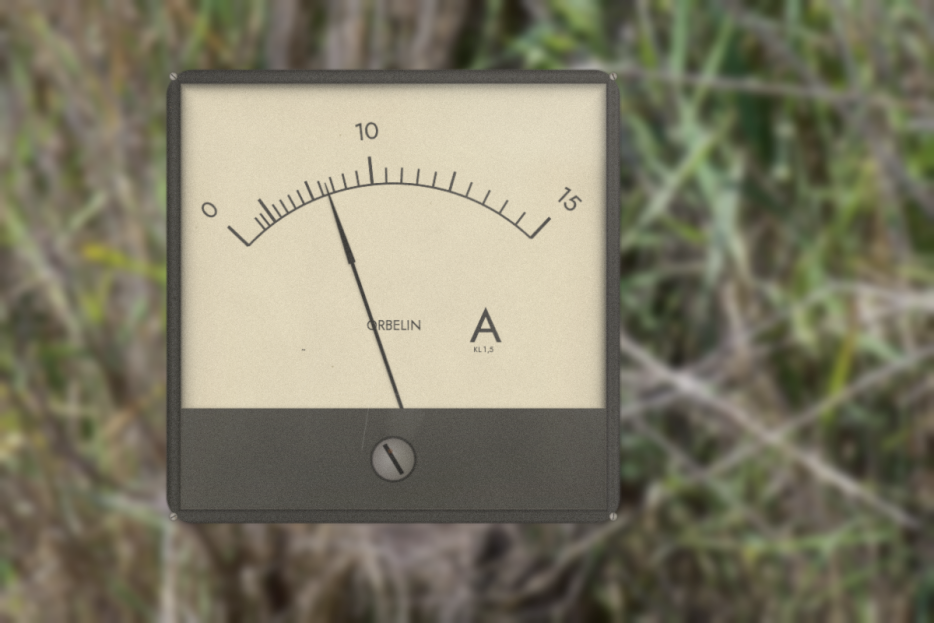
A 8.25
